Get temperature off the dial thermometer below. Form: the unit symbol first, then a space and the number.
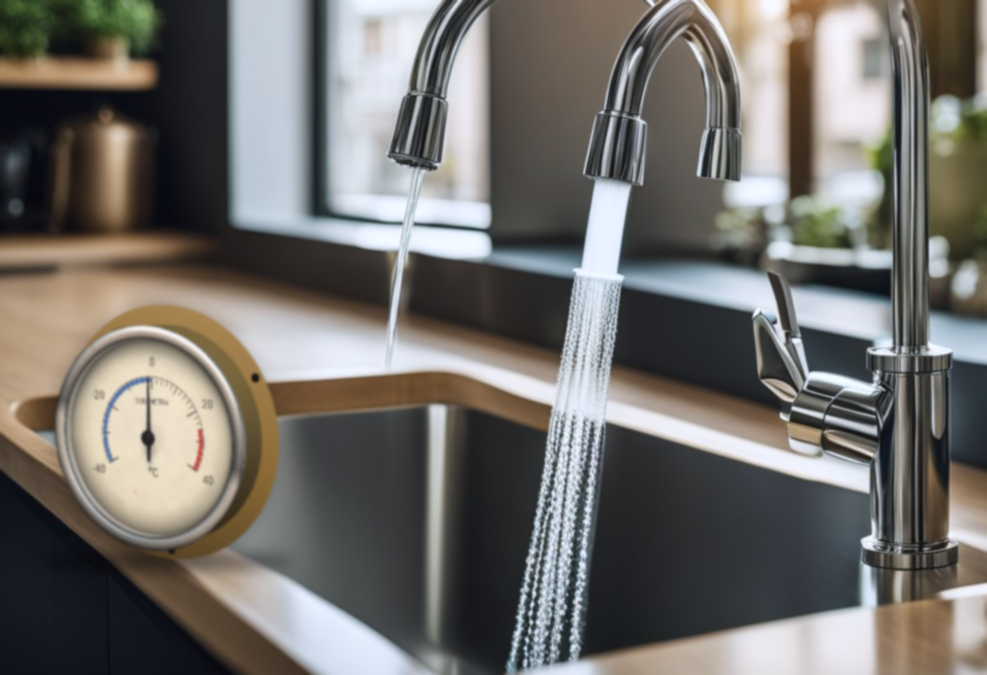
°C 0
